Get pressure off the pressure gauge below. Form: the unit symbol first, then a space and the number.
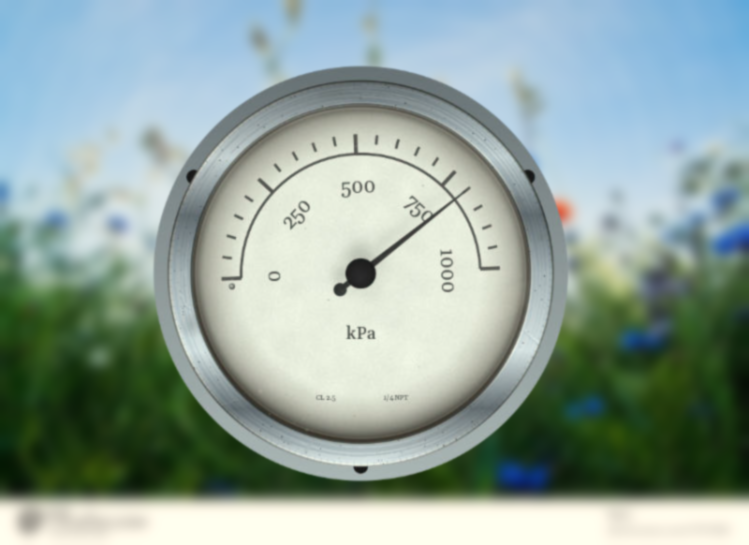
kPa 800
